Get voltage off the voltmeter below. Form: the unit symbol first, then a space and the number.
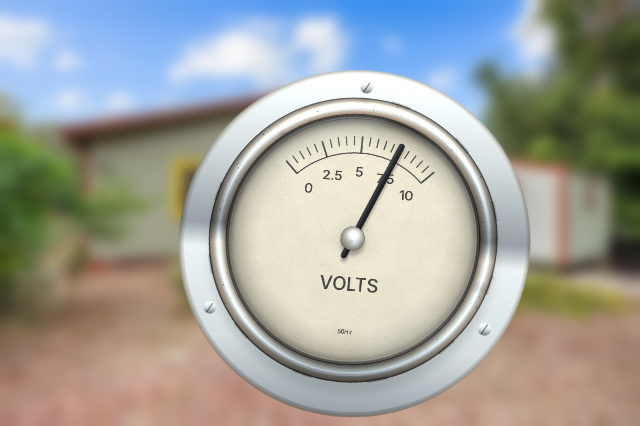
V 7.5
